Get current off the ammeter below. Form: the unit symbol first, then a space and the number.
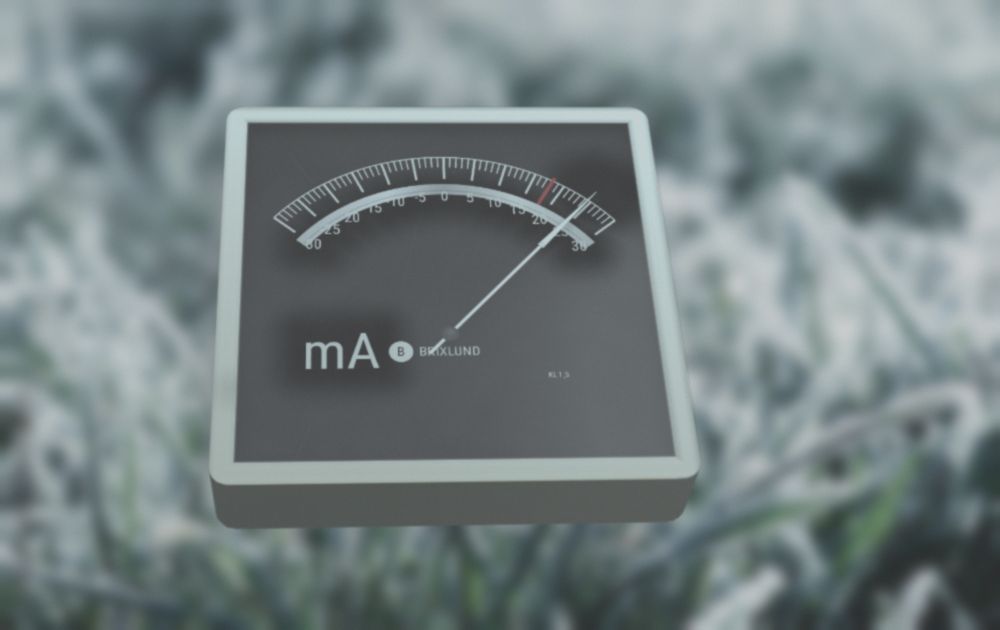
mA 25
